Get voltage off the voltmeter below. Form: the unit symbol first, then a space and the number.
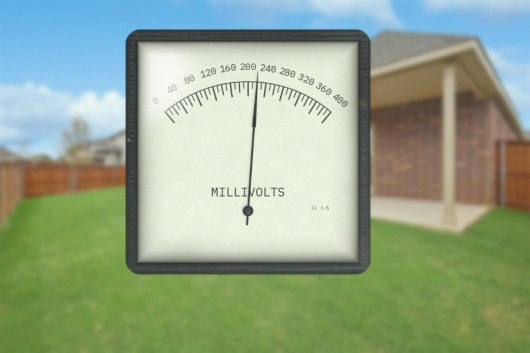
mV 220
